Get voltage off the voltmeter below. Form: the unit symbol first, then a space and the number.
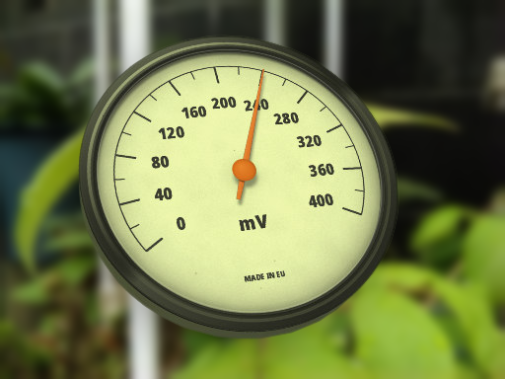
mV 240
